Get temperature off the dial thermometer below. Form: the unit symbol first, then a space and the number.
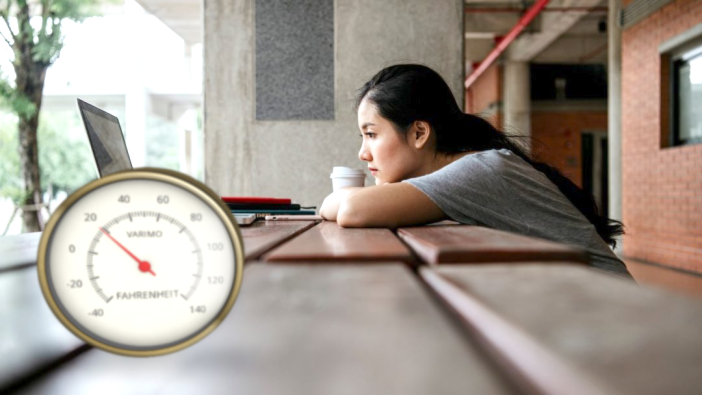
°F 20
